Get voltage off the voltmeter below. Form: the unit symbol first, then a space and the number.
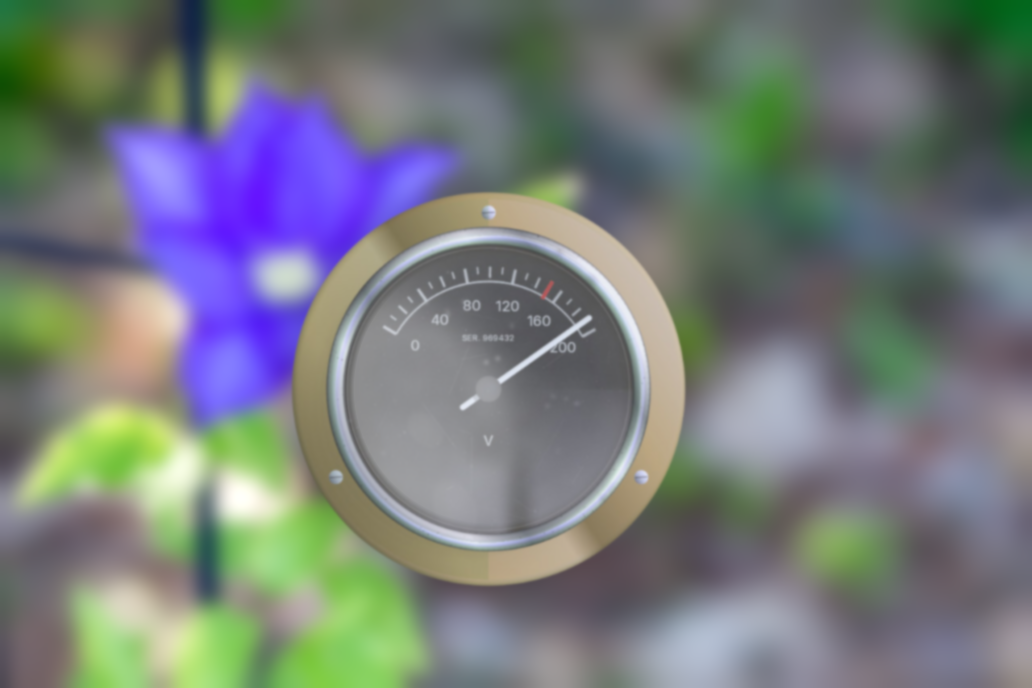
V 190
